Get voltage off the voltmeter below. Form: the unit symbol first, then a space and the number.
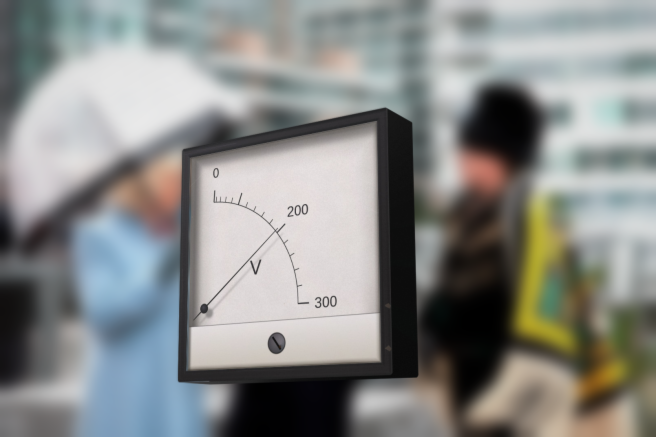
V 200
